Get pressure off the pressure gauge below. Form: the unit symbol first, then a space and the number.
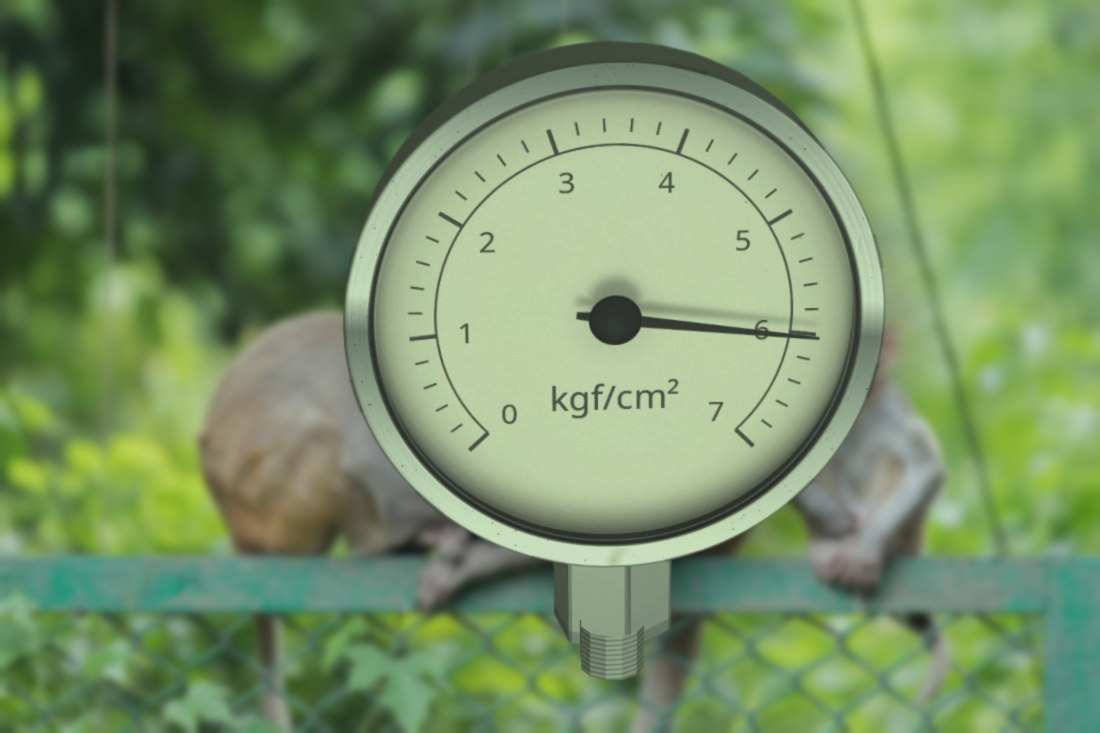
kg/cm² 6
